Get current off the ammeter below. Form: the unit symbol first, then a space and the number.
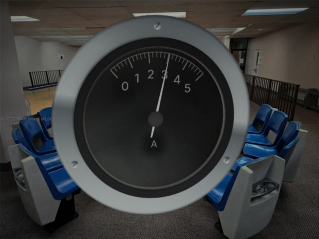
A 3
